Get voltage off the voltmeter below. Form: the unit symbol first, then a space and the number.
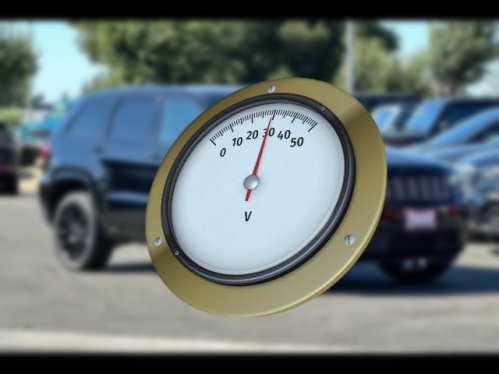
V 30
